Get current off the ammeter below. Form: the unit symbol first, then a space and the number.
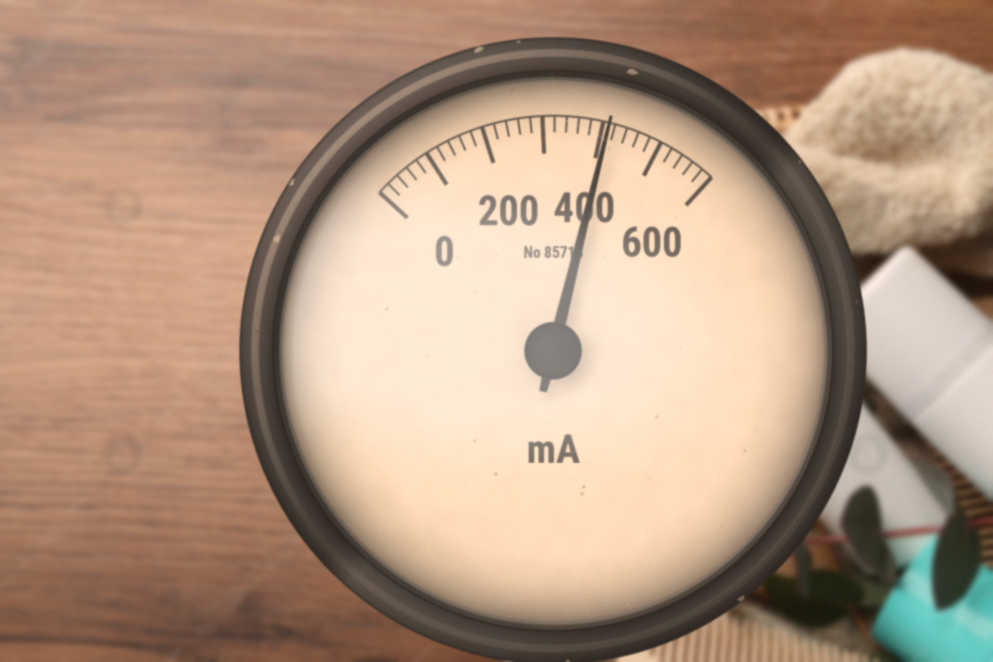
mA 410
